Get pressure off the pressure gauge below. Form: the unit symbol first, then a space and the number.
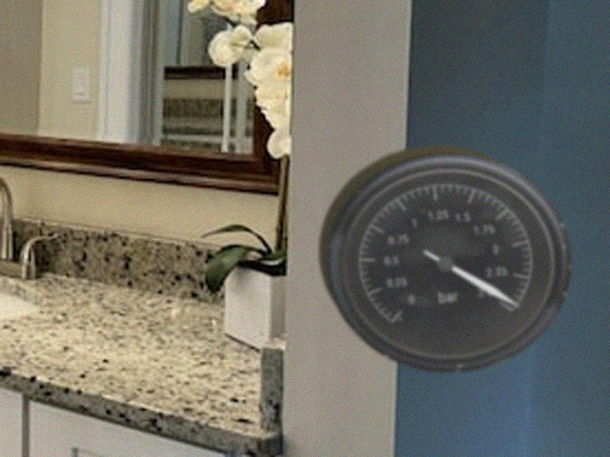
bar 2.45
